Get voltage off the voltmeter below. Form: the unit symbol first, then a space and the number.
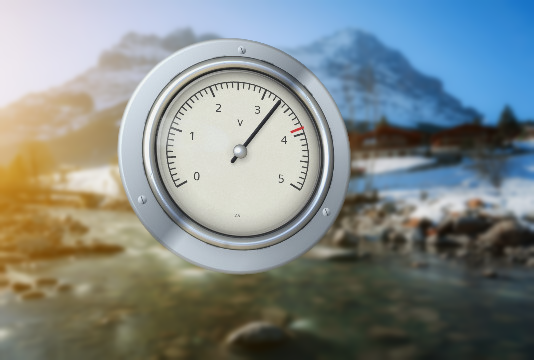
V 3.3
